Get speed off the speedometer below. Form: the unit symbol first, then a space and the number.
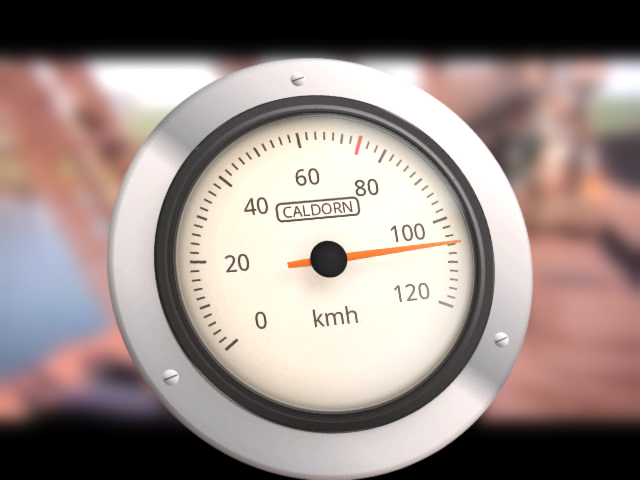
km/h 106
